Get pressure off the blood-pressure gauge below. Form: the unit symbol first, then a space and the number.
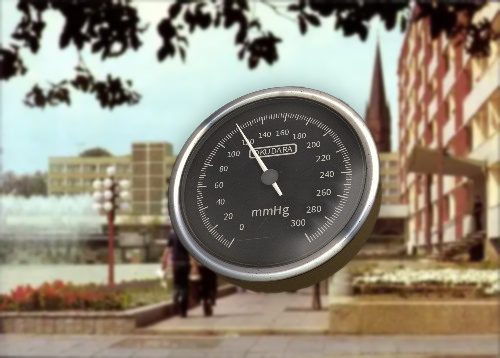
mmHg 120
